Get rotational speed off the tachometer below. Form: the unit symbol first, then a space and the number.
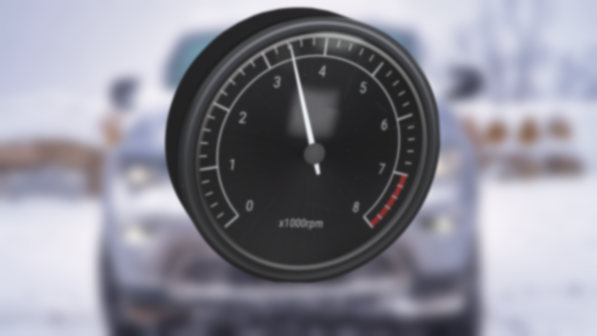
rpm 3400
